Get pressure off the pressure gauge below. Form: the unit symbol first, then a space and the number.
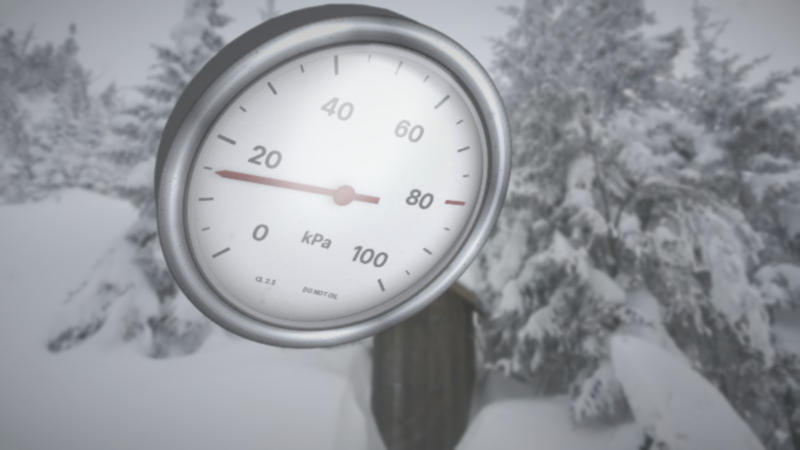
kPa 15
